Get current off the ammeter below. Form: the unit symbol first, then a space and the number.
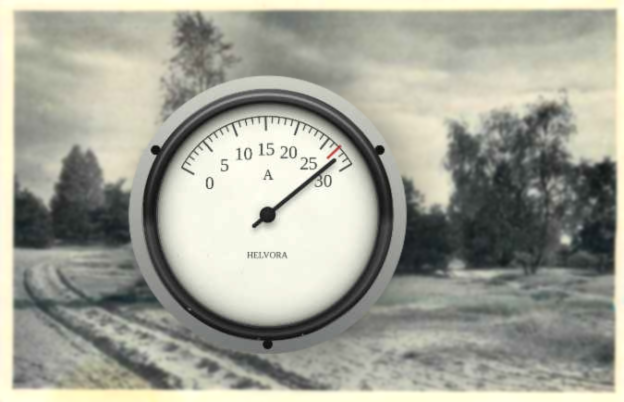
A 28
